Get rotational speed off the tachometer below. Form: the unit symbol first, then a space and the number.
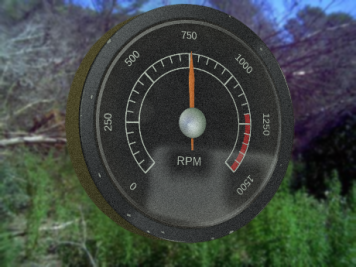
rpm 750
